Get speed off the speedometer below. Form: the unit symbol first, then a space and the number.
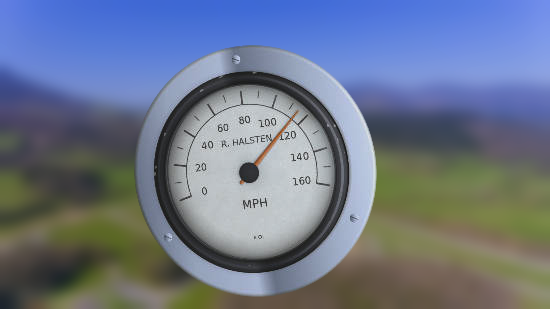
mph 115
